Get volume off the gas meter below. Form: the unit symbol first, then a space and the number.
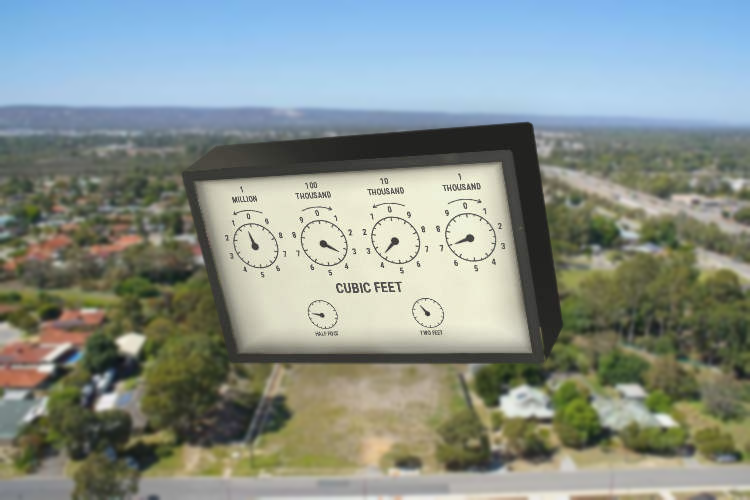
ft³ 33700
